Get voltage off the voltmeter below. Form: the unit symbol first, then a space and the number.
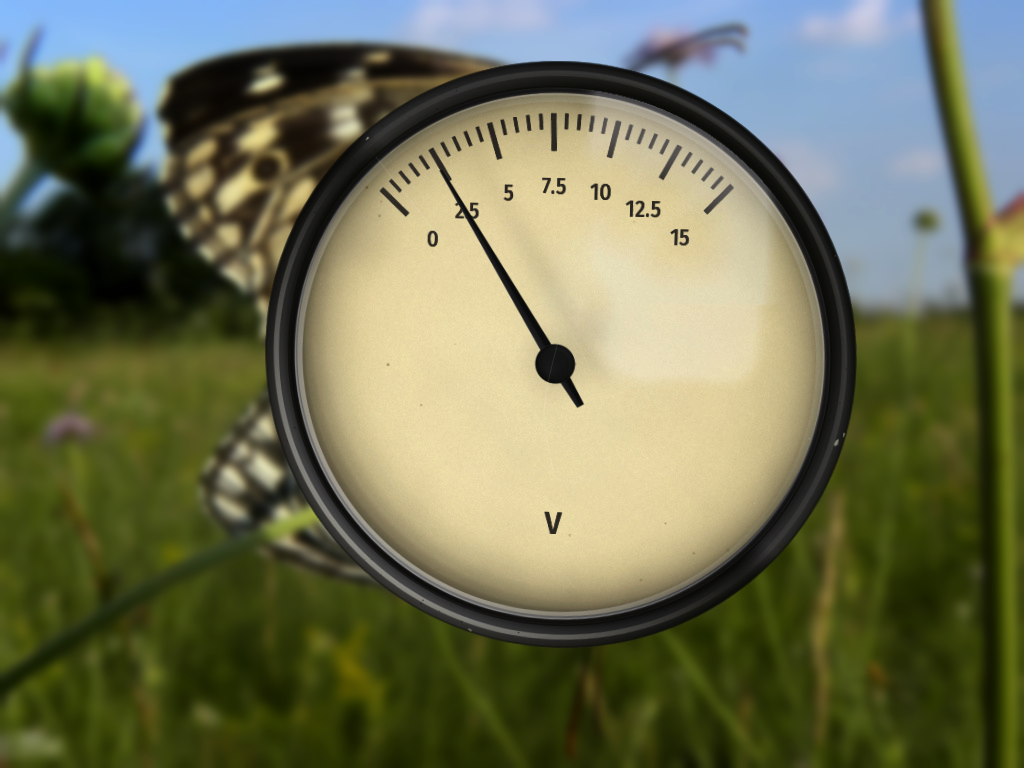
V 2.5
